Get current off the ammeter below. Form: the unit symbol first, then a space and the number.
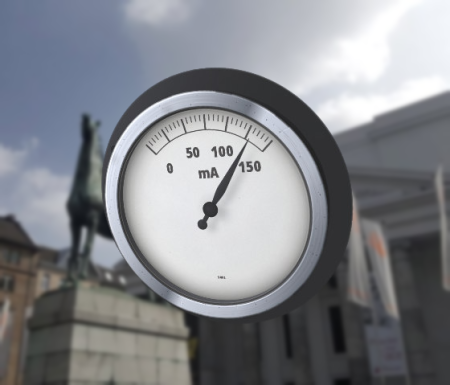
mA 130
